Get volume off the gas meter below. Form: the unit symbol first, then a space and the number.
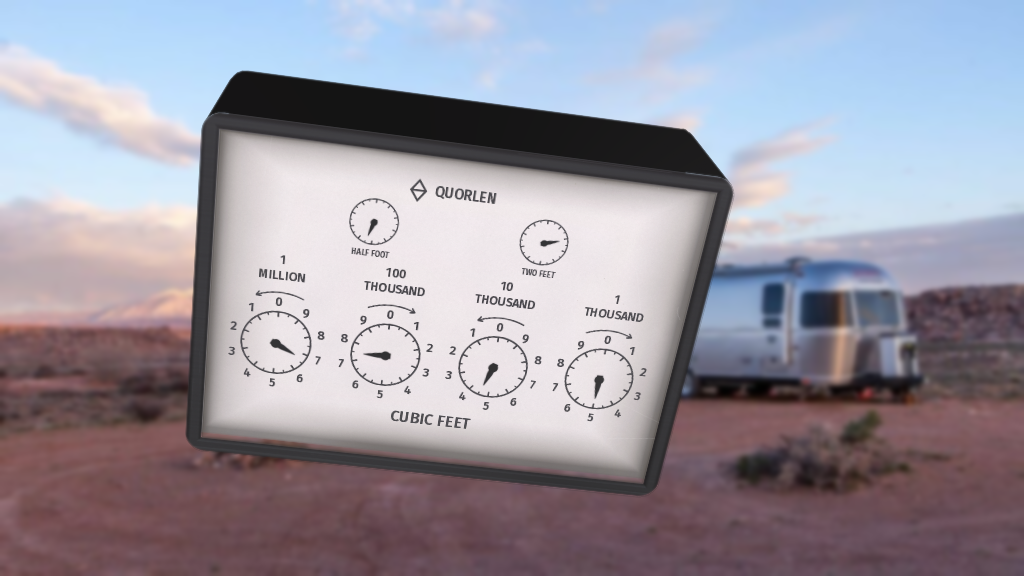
ft³ 674500
